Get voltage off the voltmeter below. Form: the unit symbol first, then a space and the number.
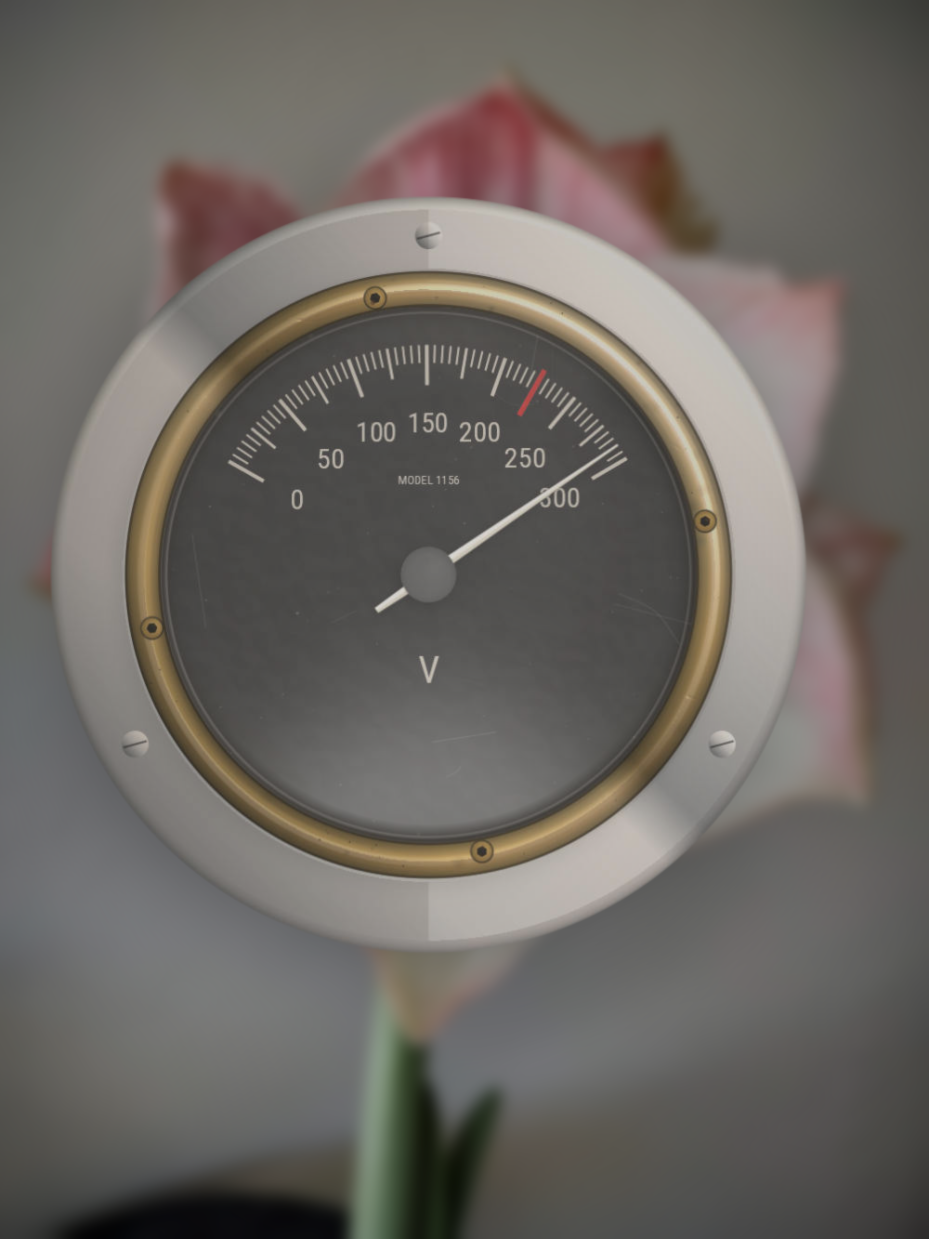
V 290
